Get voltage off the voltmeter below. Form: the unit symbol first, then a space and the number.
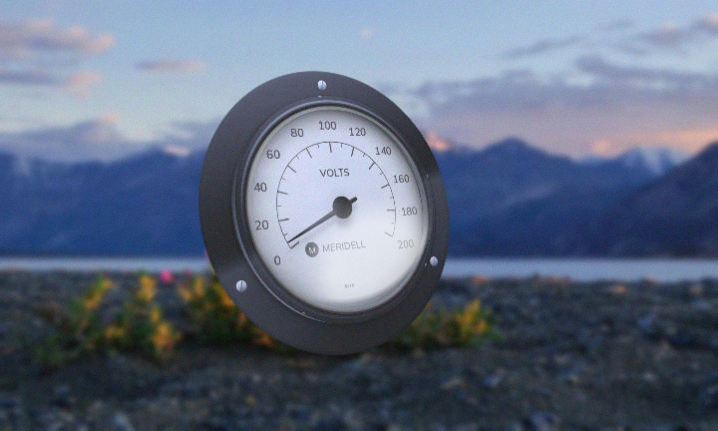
V 5
